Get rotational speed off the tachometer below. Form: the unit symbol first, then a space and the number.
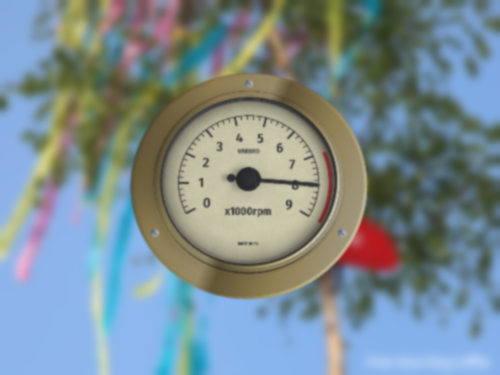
rpm 8000
